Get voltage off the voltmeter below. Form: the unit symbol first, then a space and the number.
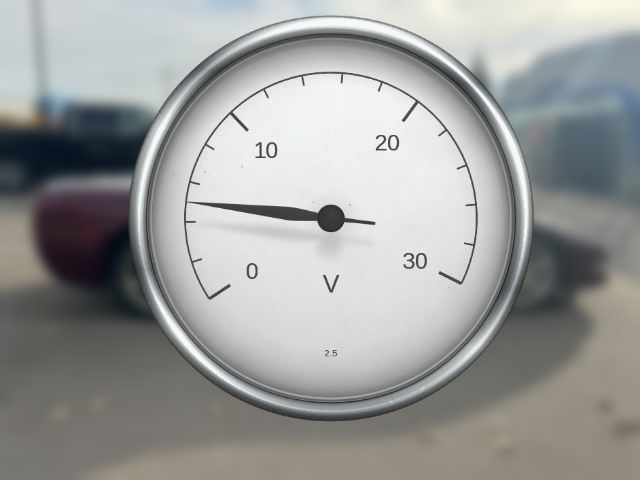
V 5
